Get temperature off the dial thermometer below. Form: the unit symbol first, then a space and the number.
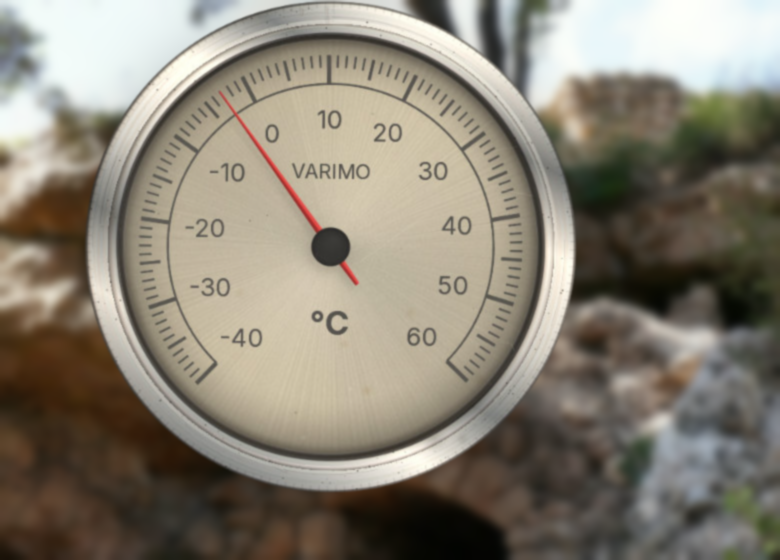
°C -3
